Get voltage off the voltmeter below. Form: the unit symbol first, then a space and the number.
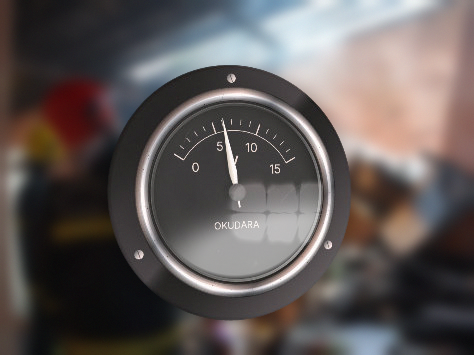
V 6
